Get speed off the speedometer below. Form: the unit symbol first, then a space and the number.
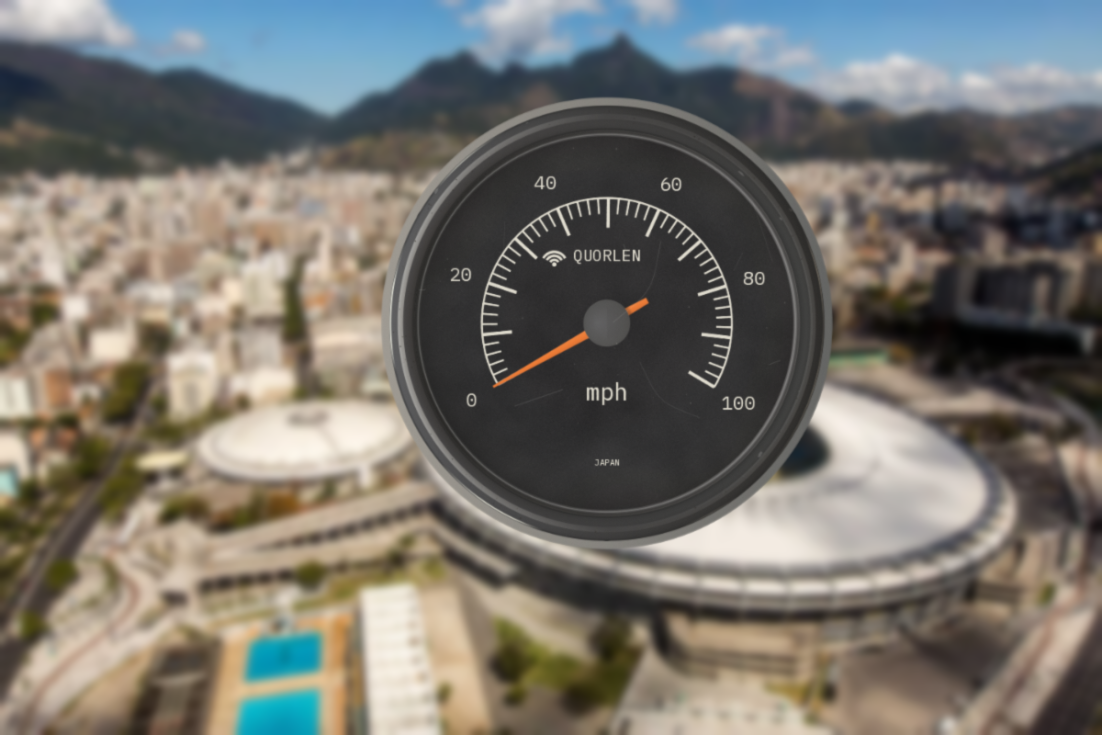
mph 0
